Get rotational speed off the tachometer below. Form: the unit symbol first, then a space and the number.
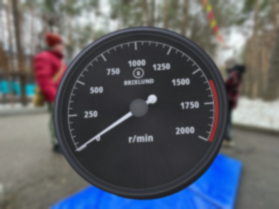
rpm 0
